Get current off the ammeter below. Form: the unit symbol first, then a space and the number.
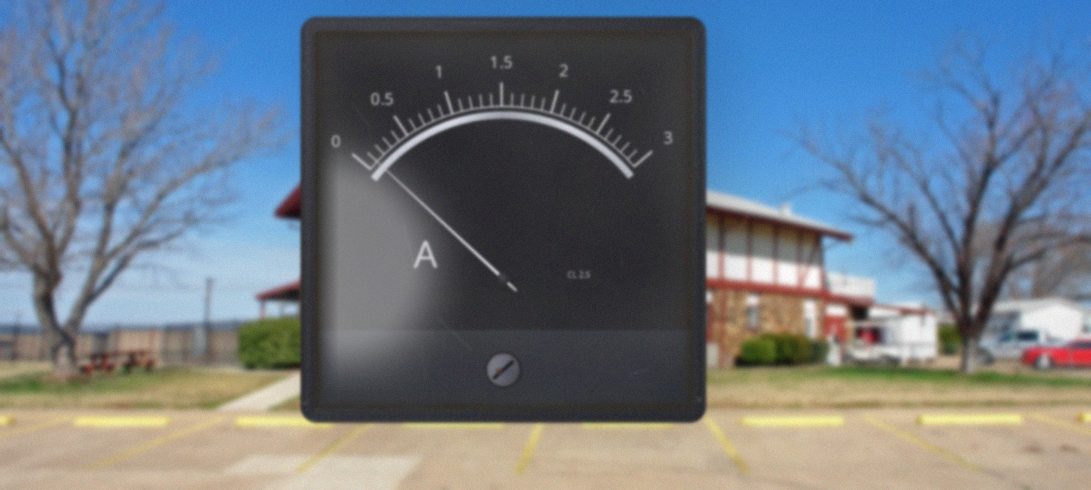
A 0.1
